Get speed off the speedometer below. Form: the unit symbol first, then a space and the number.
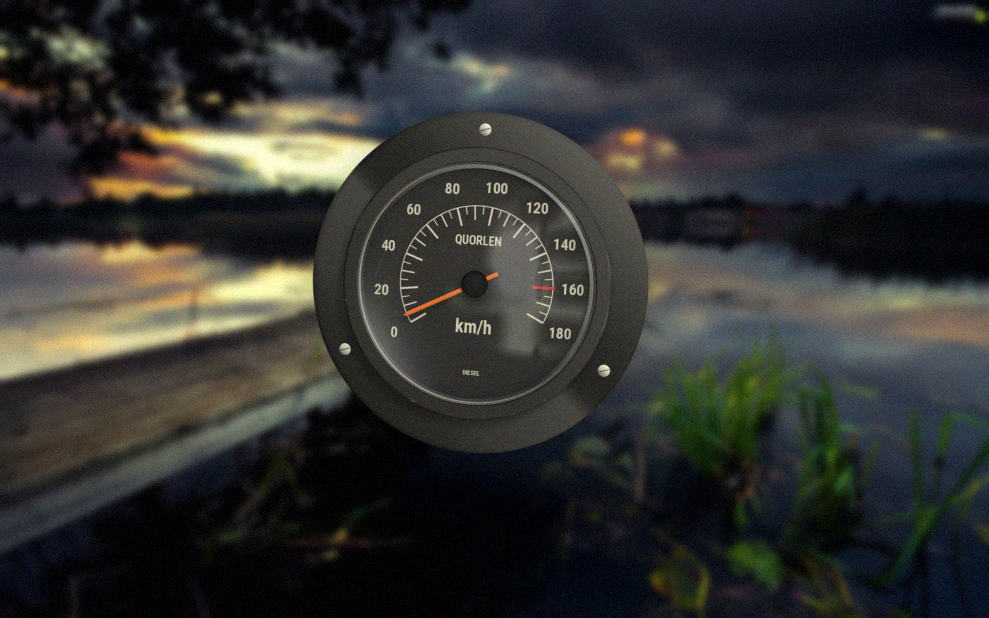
km/h 5
